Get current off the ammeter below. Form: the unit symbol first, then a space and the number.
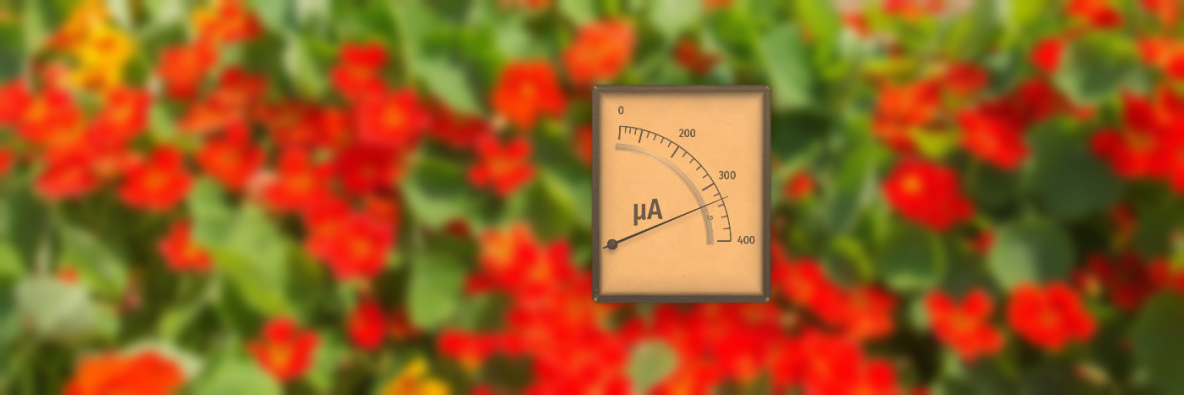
µA 330
